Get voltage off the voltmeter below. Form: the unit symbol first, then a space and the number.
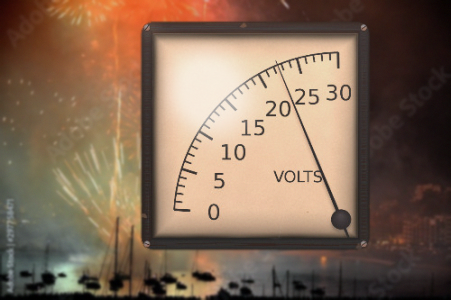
V 22.5
